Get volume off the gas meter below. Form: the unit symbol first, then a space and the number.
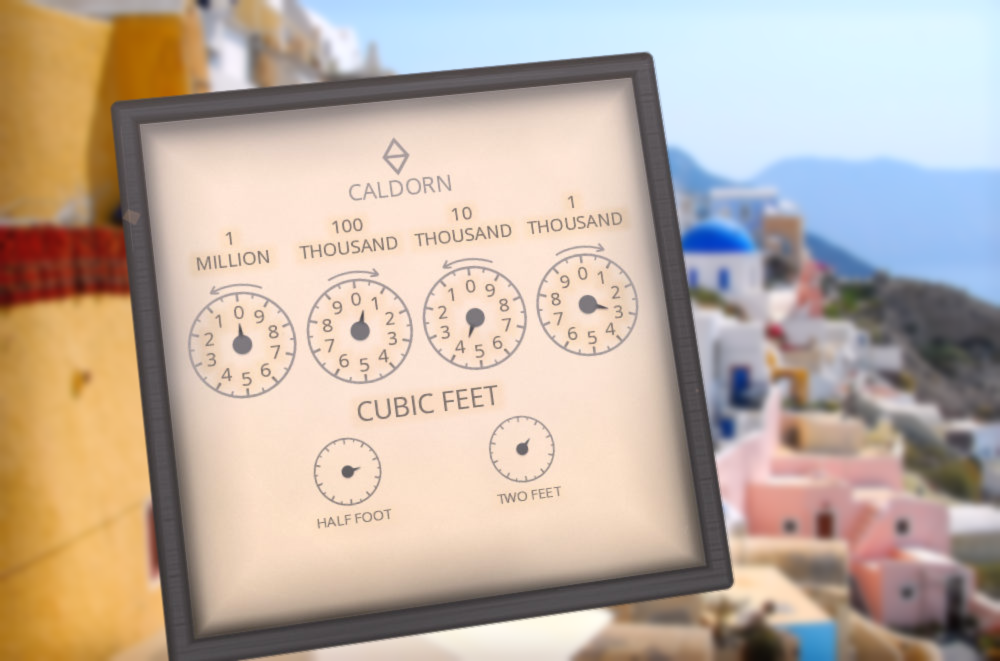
ft³ 4300
